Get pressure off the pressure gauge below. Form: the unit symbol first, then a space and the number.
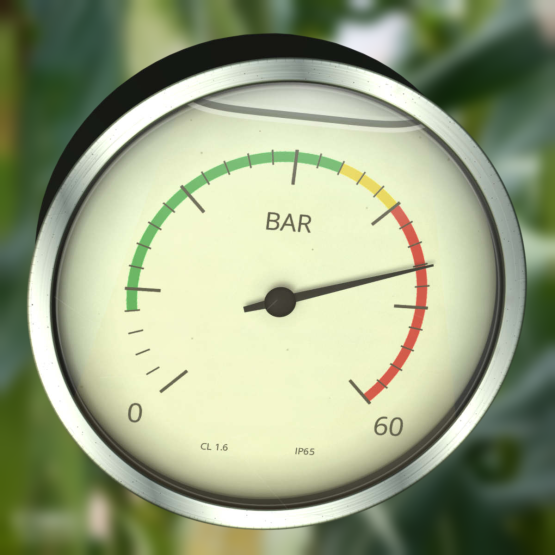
bar 46
